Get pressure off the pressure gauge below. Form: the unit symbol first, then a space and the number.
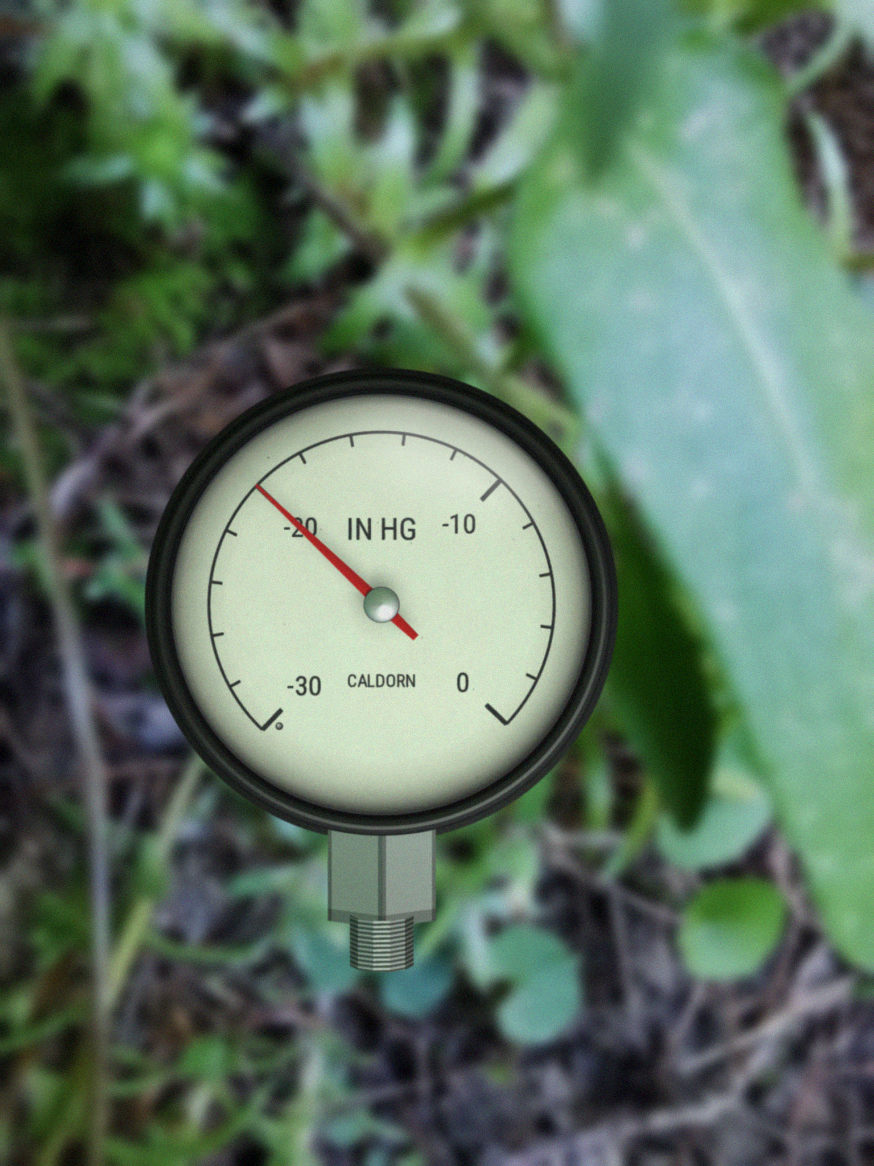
inHg -20
